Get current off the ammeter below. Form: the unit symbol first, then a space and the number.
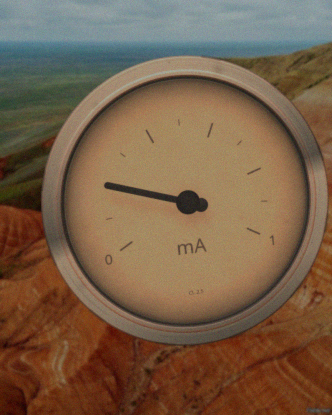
mA 0.2
